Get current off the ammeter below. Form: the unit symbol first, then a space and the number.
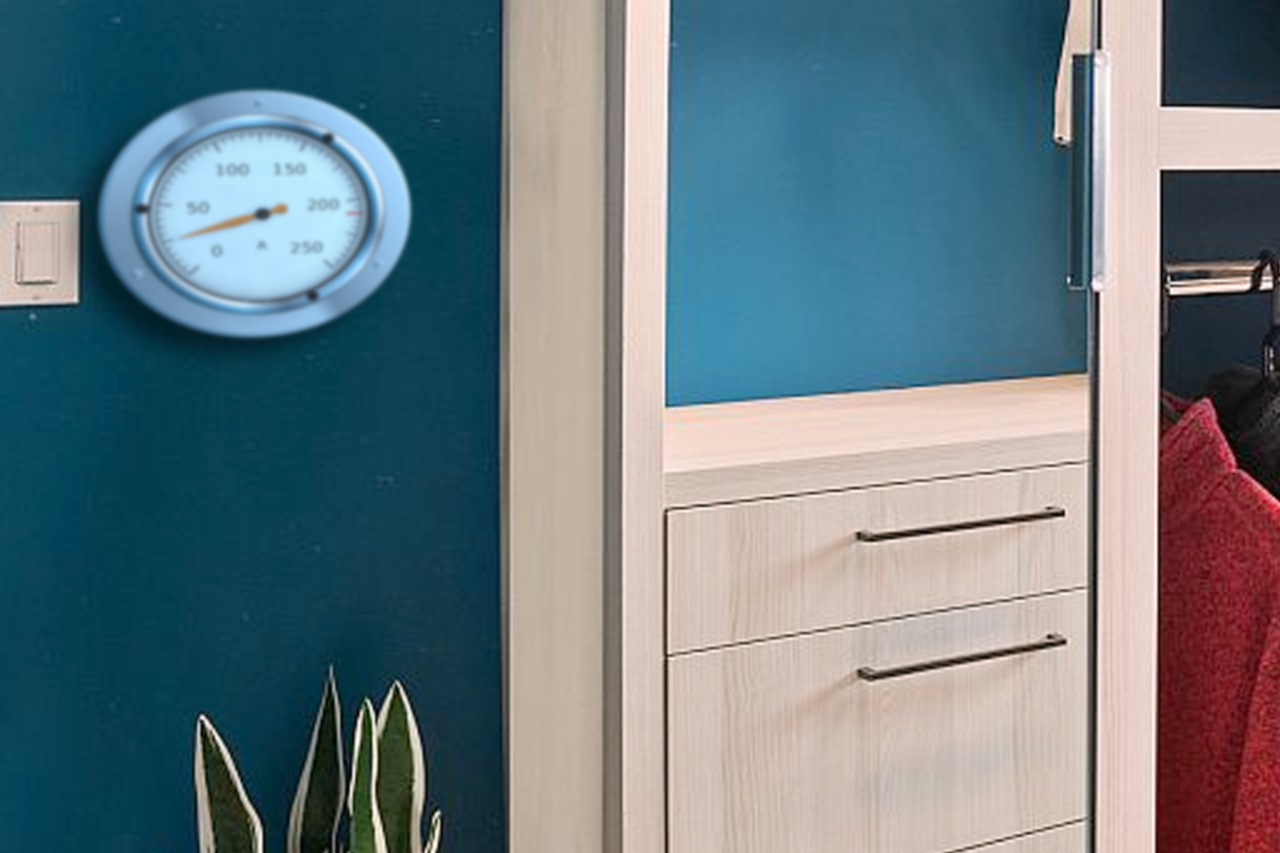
A 25
